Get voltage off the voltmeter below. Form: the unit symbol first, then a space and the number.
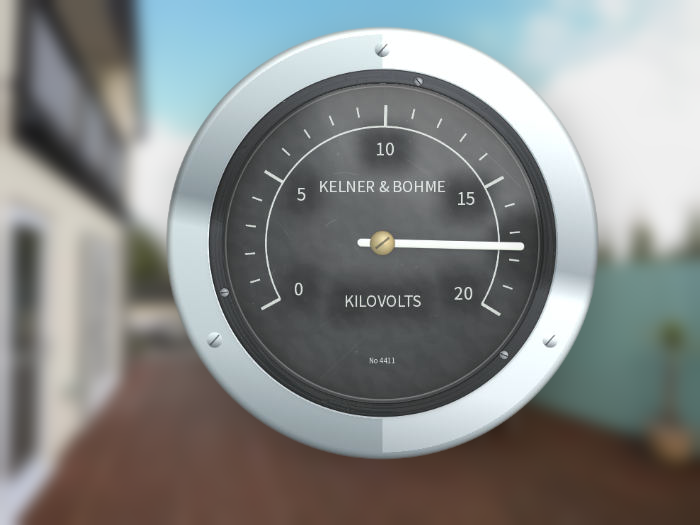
kV 17.5
